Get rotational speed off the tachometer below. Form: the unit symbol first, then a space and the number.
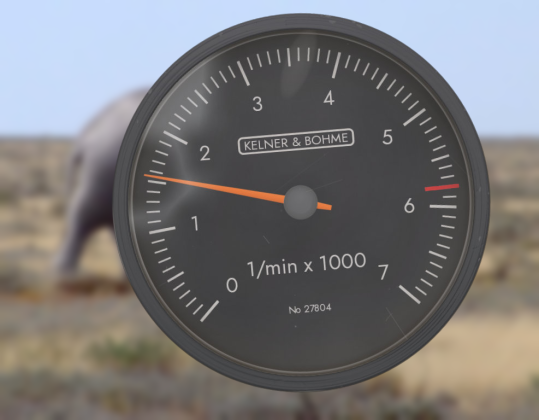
rpm 1550
